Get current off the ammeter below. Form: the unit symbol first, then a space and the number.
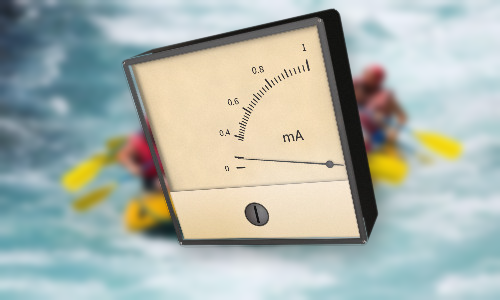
mA 0.2
